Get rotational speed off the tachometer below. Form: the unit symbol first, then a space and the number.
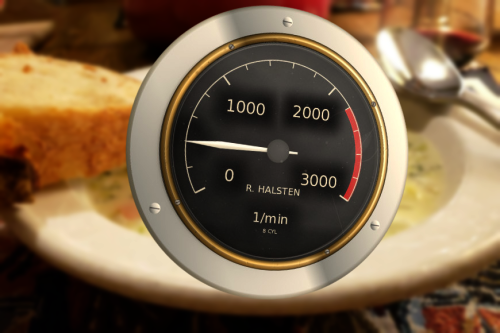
rpm 400
